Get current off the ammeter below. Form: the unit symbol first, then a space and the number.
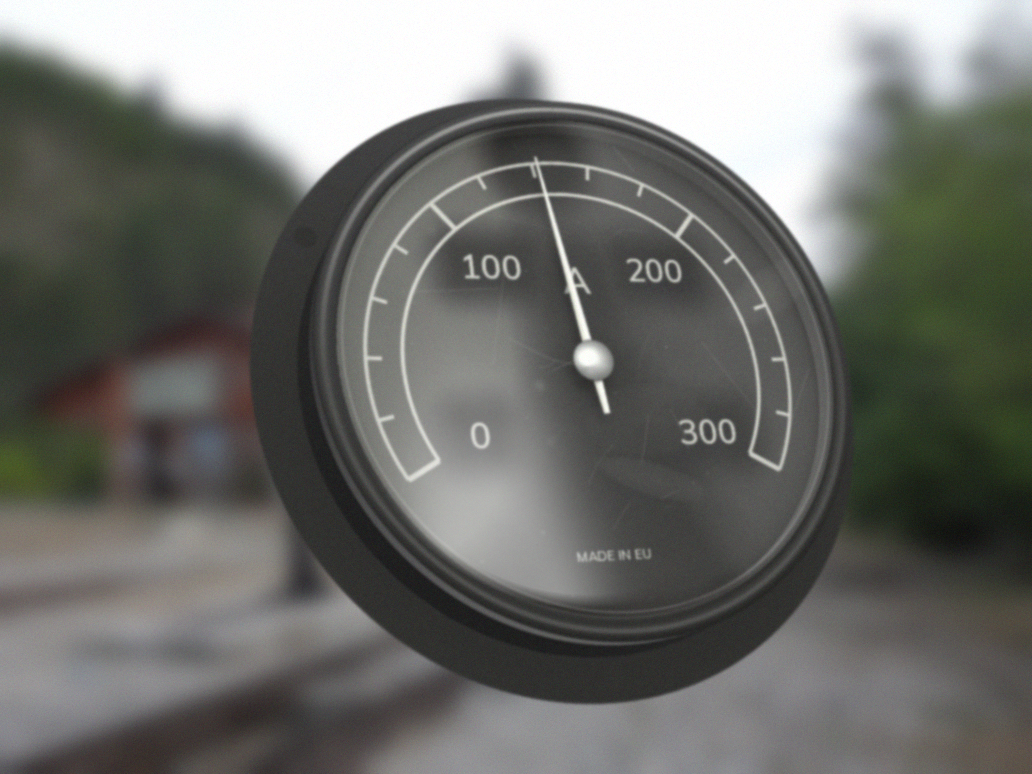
A 140
